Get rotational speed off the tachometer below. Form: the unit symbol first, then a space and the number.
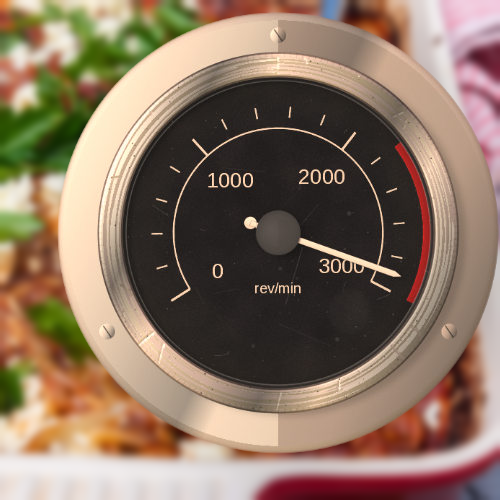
rpm 2900
